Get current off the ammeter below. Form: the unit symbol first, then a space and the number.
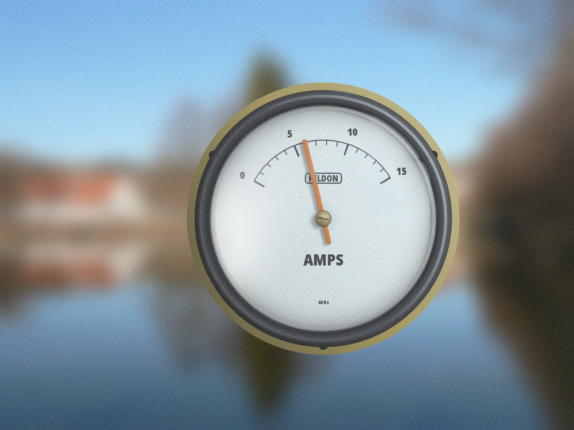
A 6
